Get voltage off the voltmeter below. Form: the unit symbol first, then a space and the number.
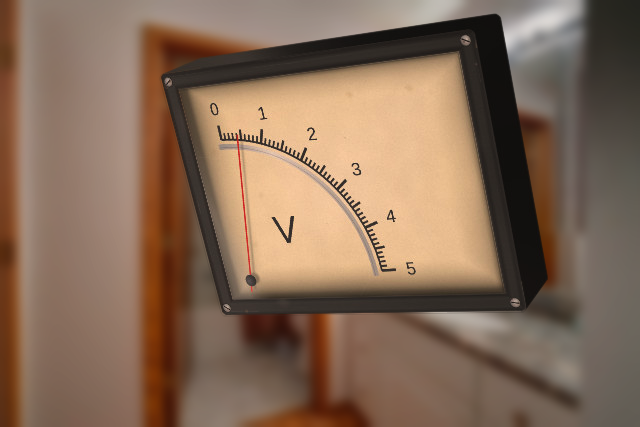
V 0.5
